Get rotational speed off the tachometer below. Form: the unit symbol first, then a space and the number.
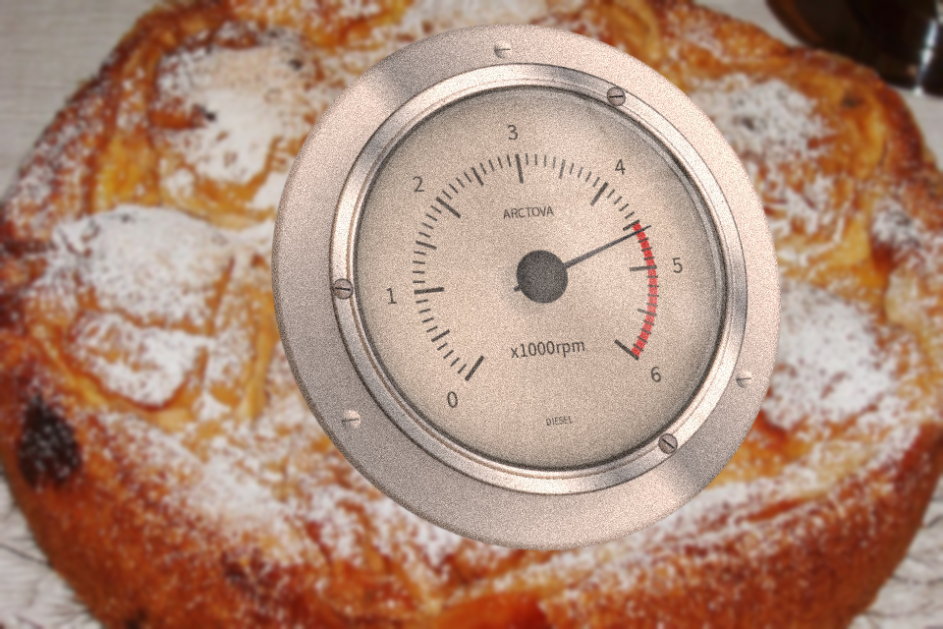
rpm 4600
